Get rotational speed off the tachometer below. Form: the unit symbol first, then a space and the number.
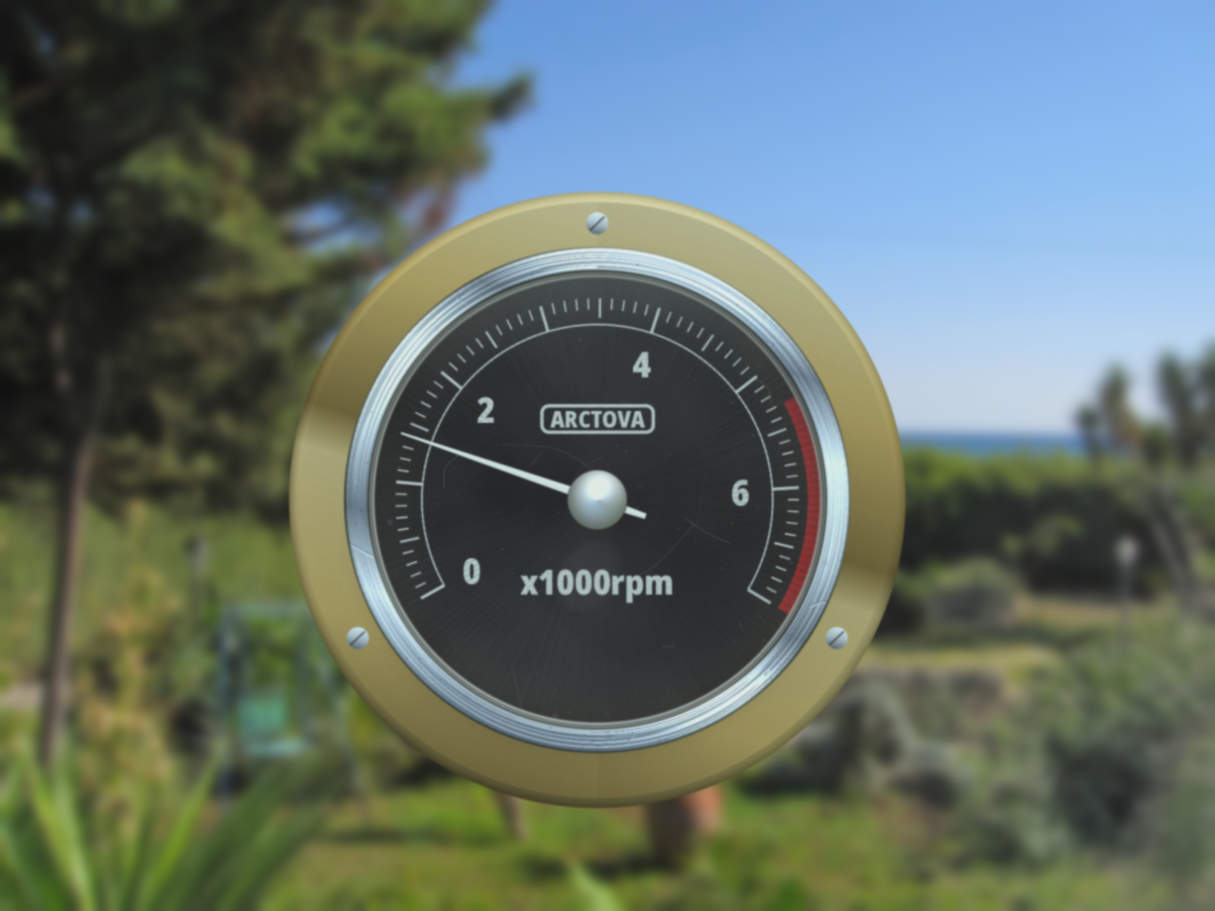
rpm 1400
